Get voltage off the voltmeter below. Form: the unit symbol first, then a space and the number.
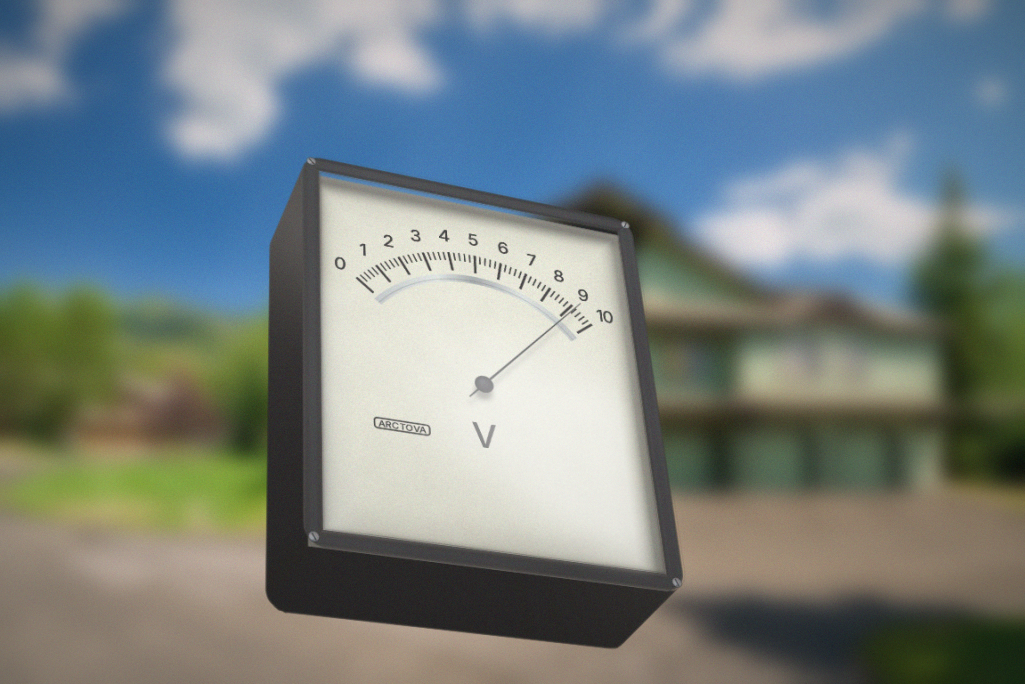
V 9.2
